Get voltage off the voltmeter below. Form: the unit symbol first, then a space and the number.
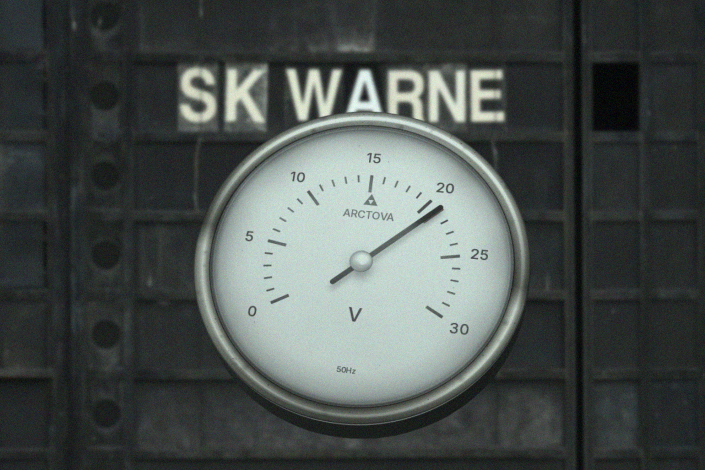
V 21
